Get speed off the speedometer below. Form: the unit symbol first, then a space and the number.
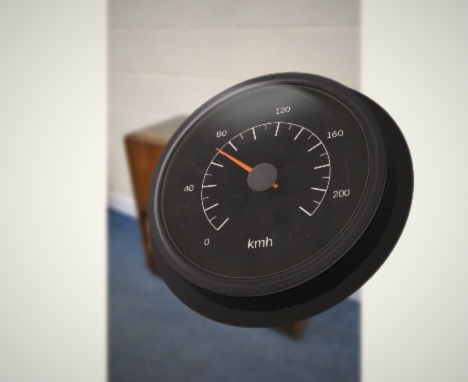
km/h 70
